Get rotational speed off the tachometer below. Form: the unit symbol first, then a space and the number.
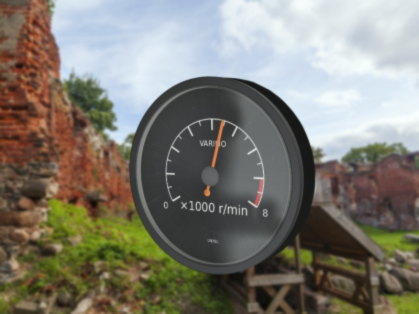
rpm 4500
